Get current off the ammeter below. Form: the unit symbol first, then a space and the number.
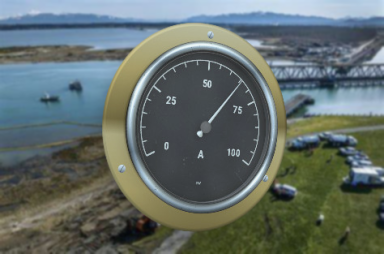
A 65
